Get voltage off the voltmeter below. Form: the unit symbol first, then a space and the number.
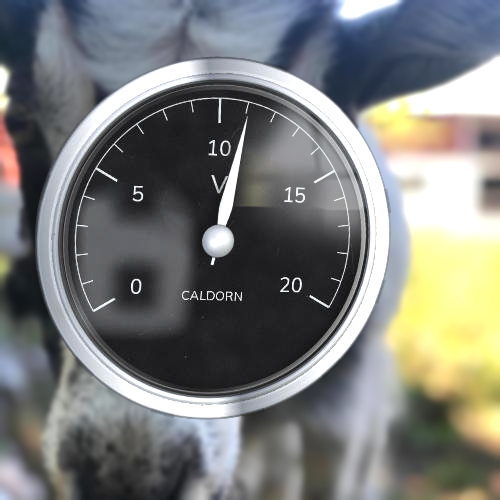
V 11
